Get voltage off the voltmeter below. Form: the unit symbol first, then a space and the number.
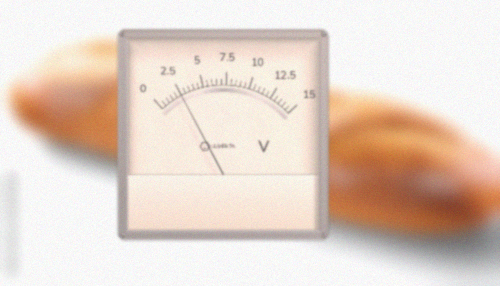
V 2.5
